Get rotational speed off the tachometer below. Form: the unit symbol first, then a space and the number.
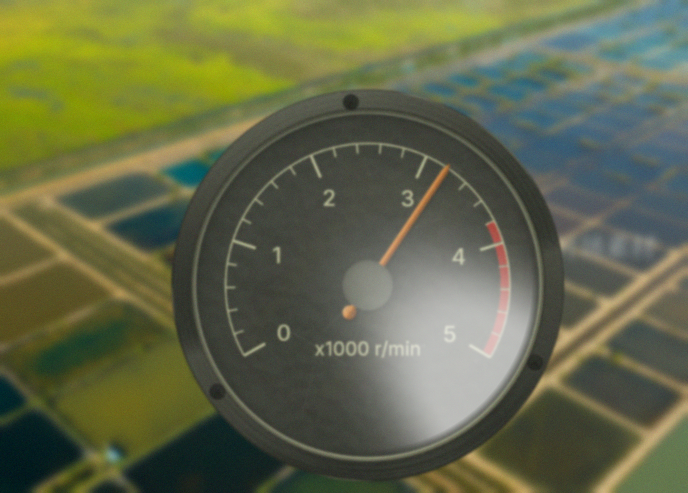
rpm 3200
